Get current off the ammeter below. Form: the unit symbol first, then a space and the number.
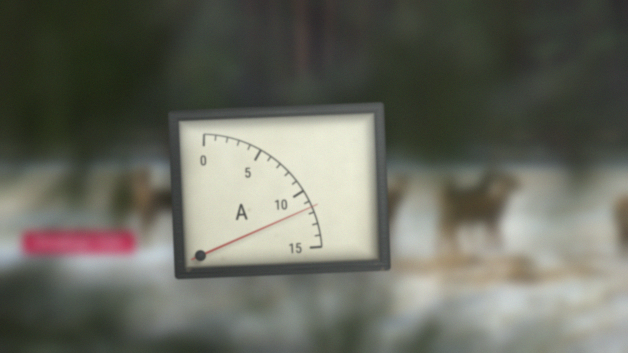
A 11.5
